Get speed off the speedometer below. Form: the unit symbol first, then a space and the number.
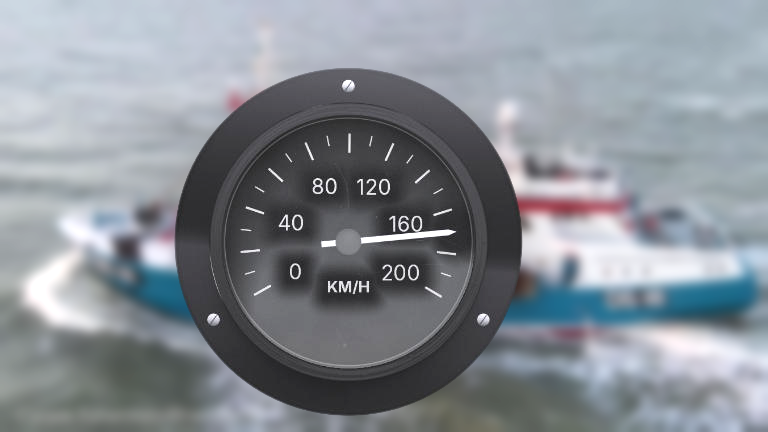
km/h 170
